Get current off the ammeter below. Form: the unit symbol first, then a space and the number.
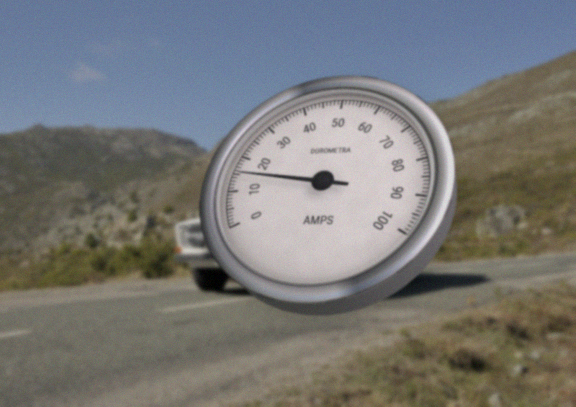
A 15
